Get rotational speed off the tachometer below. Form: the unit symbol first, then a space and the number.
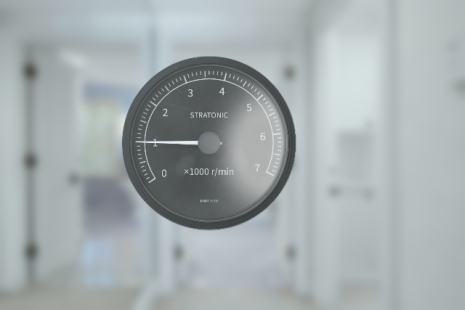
rpm 1000
